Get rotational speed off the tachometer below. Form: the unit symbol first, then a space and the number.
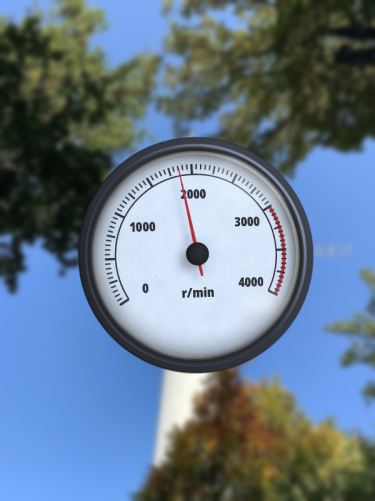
rpm 1850
